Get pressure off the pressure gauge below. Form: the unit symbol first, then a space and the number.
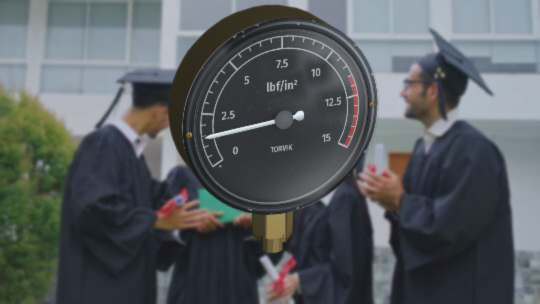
psi 1.5
